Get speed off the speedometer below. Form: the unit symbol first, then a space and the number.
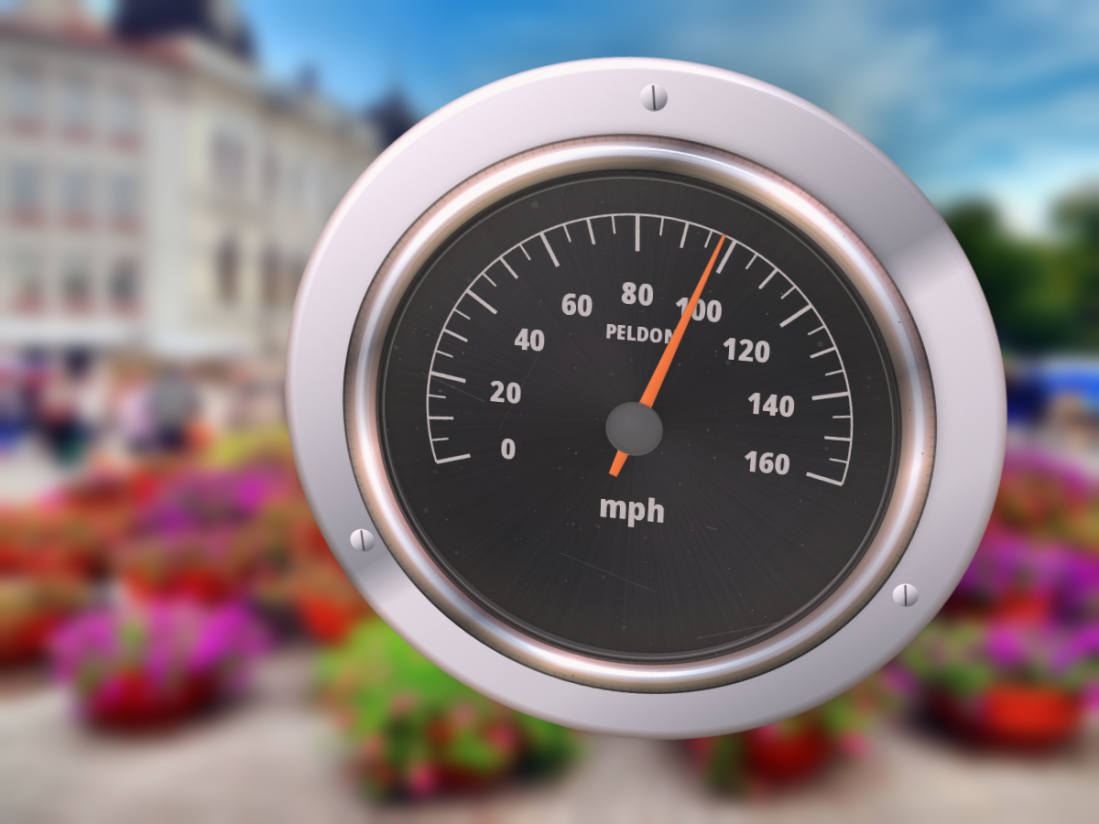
mph 97.5
